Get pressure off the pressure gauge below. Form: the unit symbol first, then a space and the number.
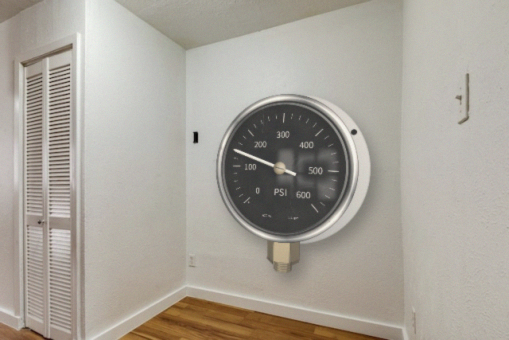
psi 140
